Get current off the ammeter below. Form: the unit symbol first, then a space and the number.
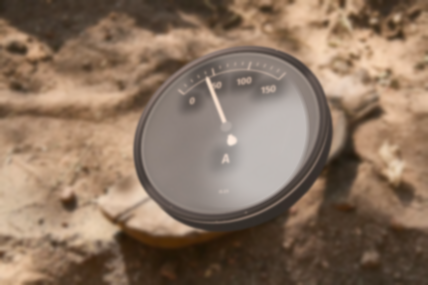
A 40
